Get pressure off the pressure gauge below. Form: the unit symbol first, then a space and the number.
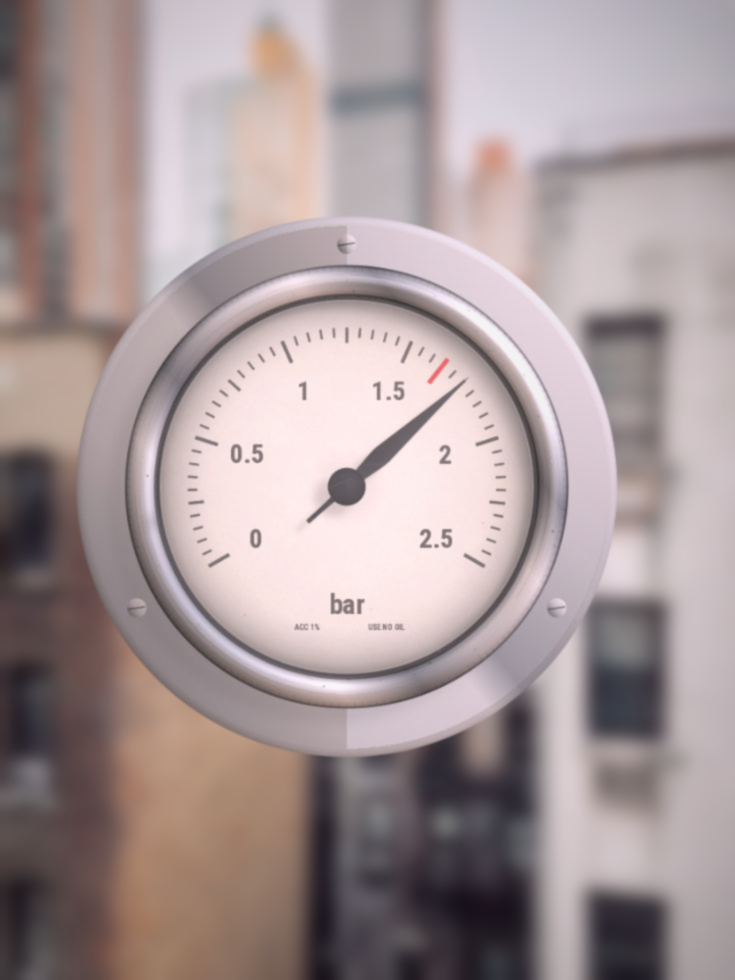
bar 1.75
